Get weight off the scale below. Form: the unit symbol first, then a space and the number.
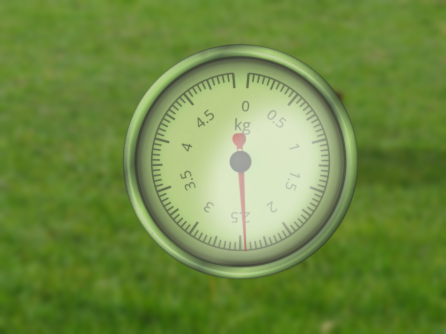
kg 2.45
